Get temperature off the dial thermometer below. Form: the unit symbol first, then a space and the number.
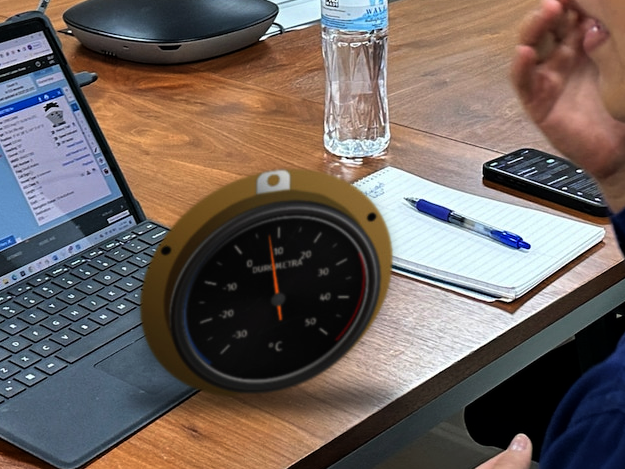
°C 7.5
